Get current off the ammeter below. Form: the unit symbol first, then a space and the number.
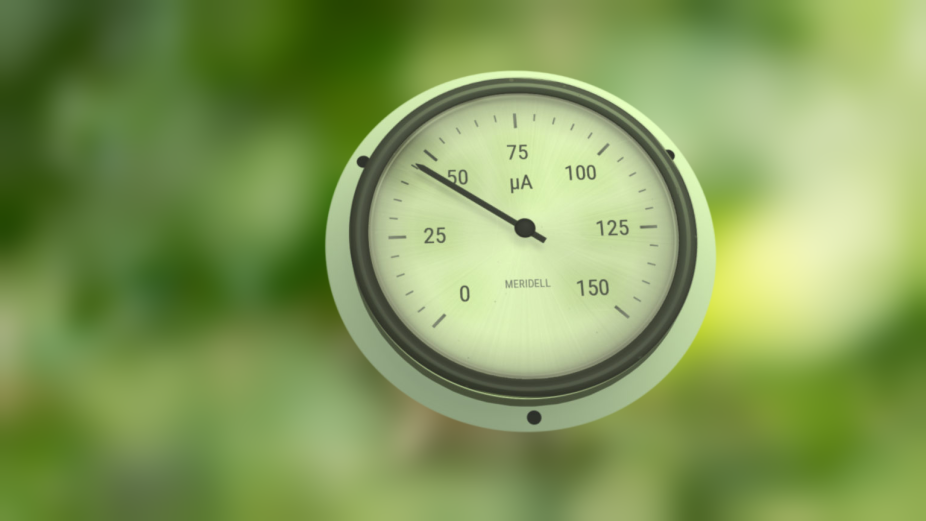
µA 45
